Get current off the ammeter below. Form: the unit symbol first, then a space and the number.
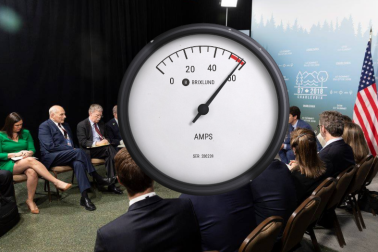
A 57.5
